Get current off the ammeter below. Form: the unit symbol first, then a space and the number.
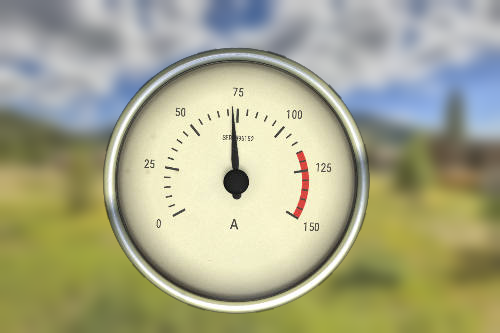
A 72.5
